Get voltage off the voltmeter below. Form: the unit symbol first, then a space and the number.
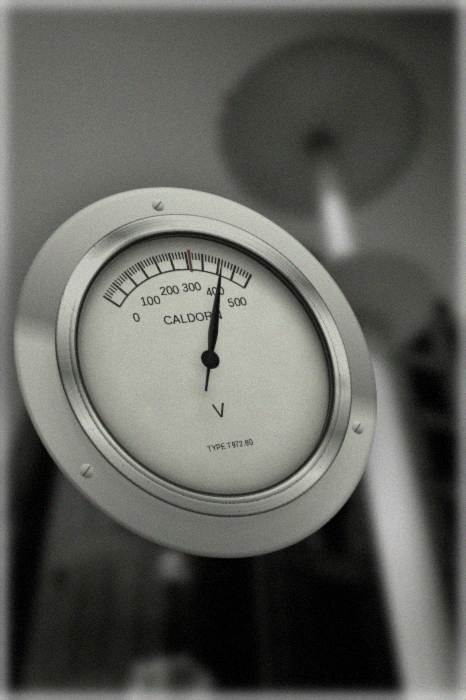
V 400
